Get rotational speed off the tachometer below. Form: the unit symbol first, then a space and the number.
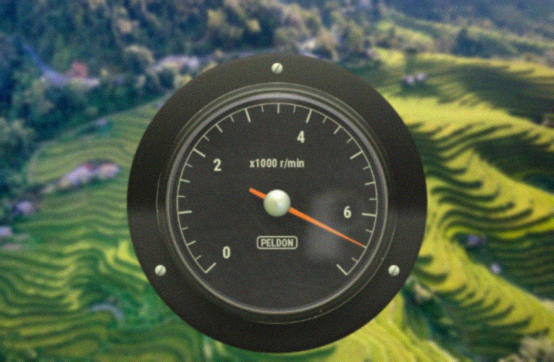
rpm 6500
